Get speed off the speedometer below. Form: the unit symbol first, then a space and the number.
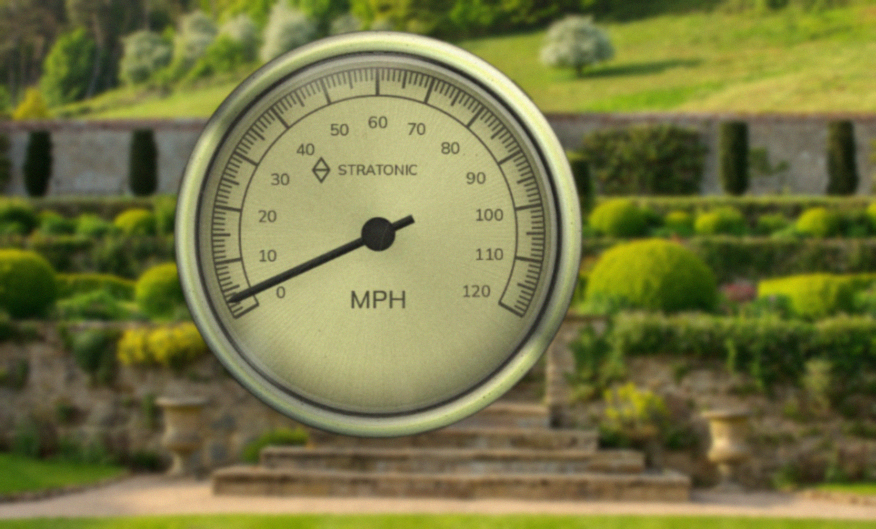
mph 3
